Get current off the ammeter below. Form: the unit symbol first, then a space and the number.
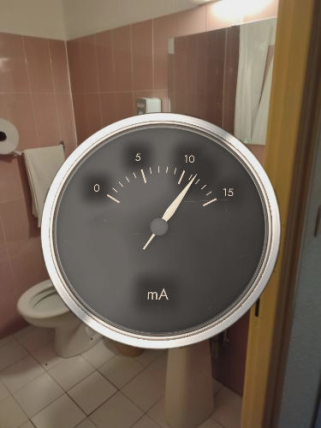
mA 11.5
